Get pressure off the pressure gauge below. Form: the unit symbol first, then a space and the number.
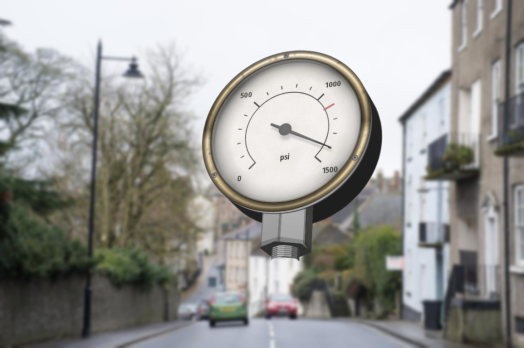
psi 1400
